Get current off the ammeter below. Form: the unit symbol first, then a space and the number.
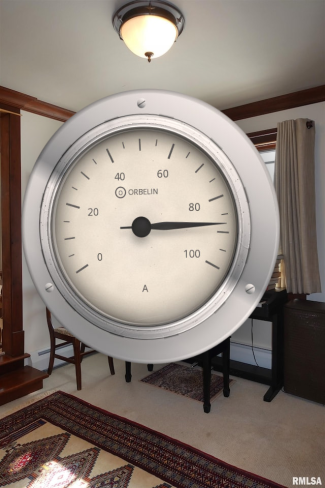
A 87.5
